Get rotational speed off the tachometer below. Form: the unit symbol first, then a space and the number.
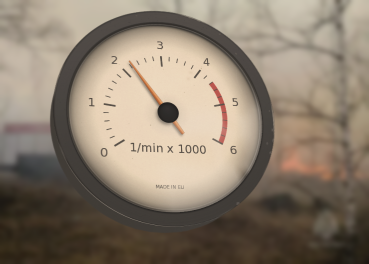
rpm 2200
